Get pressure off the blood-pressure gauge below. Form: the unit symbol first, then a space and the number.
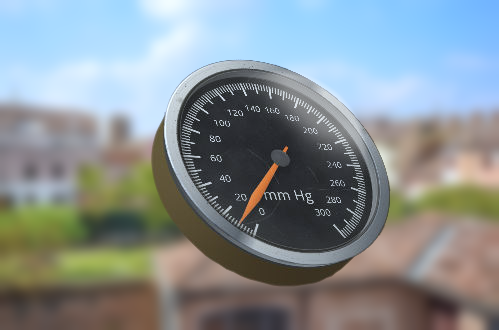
mmHg 10
